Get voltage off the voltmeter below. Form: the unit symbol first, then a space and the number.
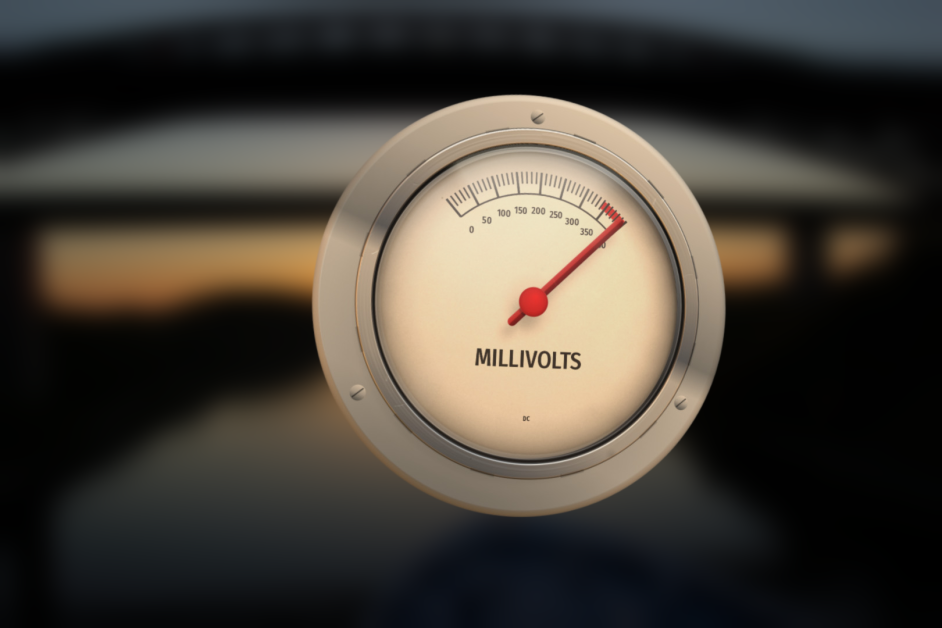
mV 390
